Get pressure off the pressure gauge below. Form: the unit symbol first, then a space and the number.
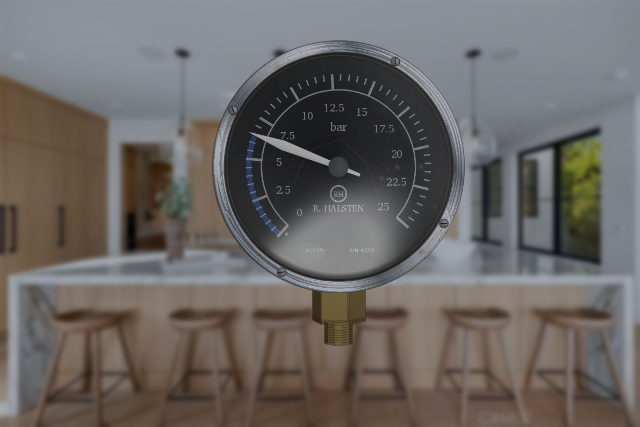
bar 6.5
